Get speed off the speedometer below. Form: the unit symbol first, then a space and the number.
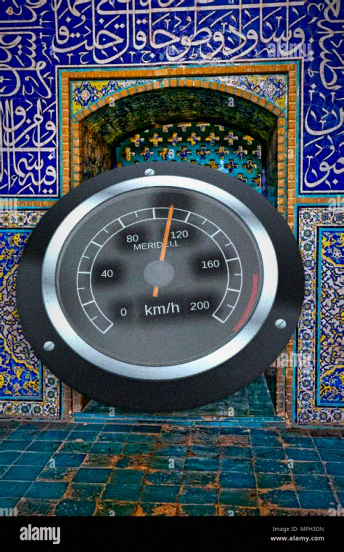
km/h 110
